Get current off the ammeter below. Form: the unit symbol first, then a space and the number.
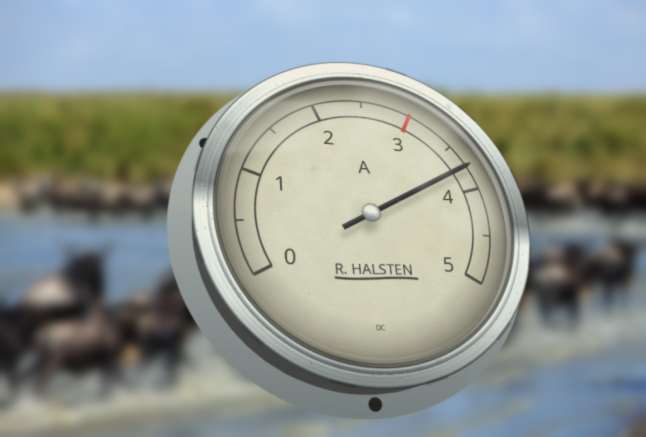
A 3.75
